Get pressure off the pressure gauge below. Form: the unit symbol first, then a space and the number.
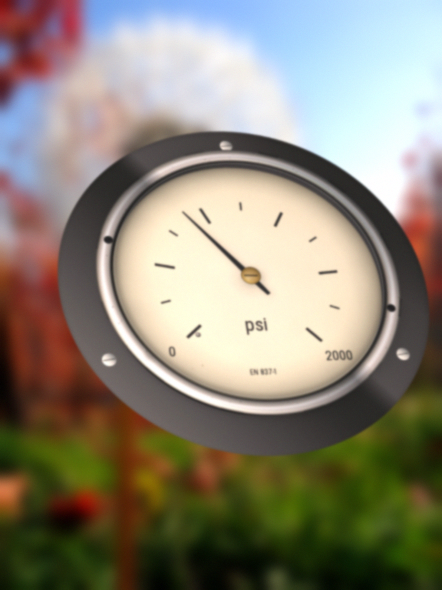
psi 700
